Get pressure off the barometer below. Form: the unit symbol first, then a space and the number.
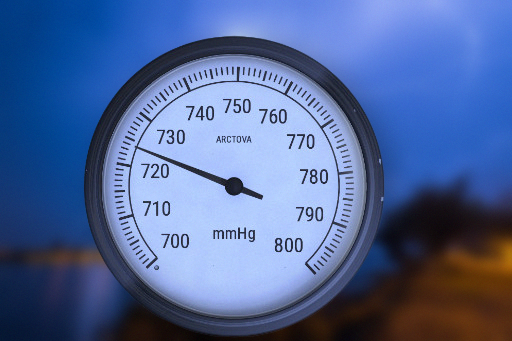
mmHg 724
